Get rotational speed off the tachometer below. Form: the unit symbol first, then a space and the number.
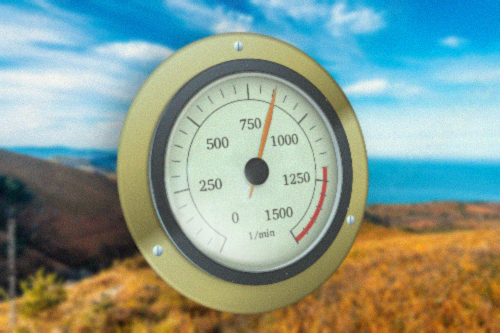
rpm 850
